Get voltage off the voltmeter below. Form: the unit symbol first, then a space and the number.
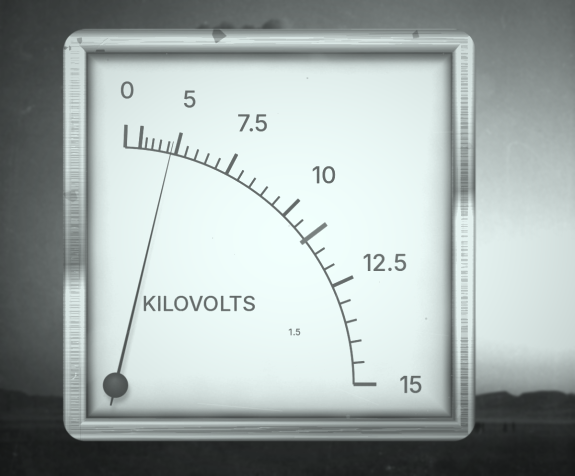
kV 4.75
